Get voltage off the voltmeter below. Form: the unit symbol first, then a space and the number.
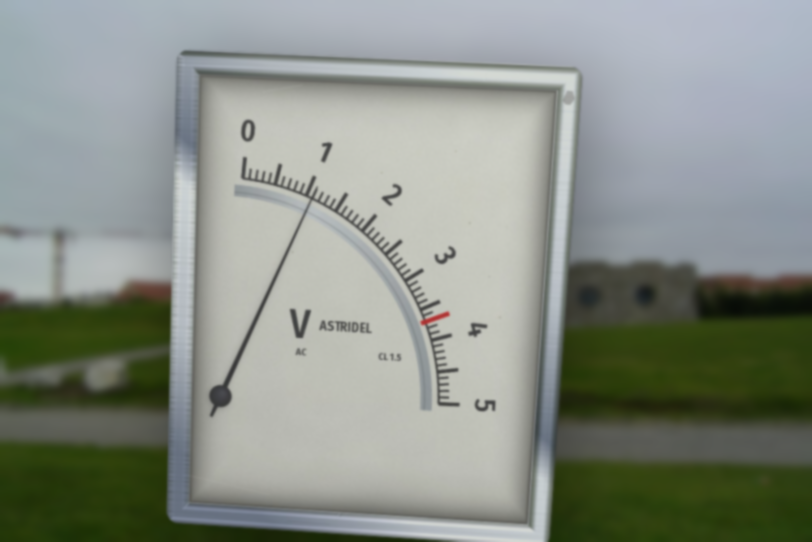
V 1.1
